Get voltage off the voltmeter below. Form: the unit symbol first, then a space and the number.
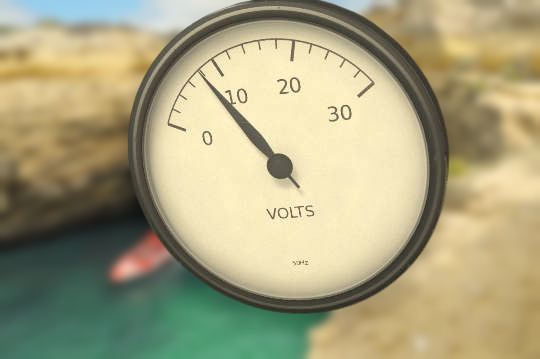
V 8
